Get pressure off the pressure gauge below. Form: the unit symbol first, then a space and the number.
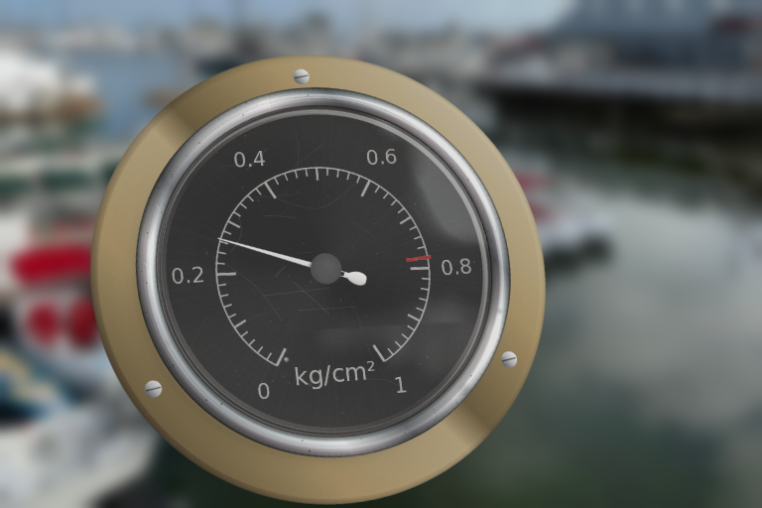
kg/cm² 0.26
